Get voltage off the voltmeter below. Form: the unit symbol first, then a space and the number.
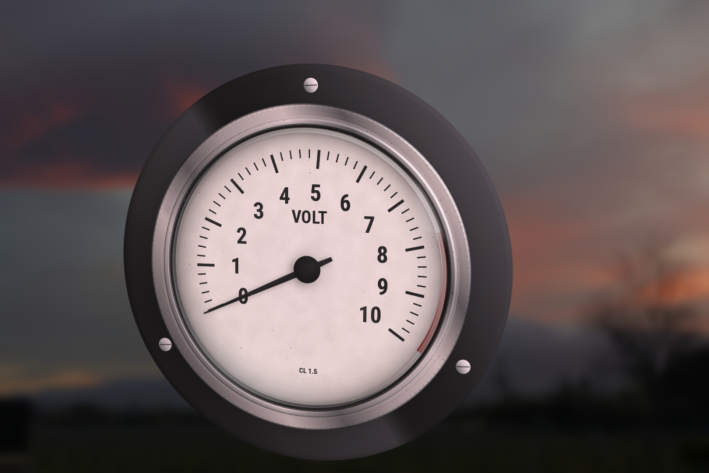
V 0
